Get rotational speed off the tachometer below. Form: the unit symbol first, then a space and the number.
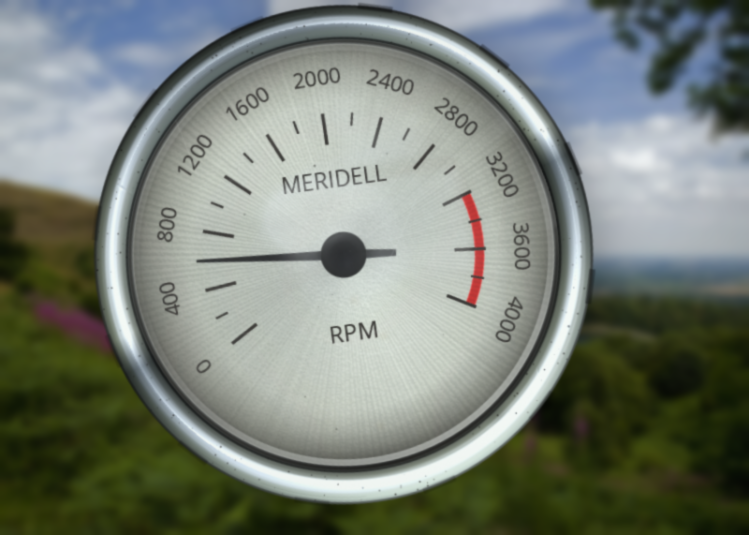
rpm 600
